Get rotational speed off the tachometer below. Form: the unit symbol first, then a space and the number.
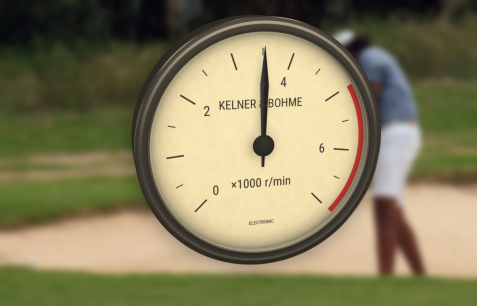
rpm 3500
